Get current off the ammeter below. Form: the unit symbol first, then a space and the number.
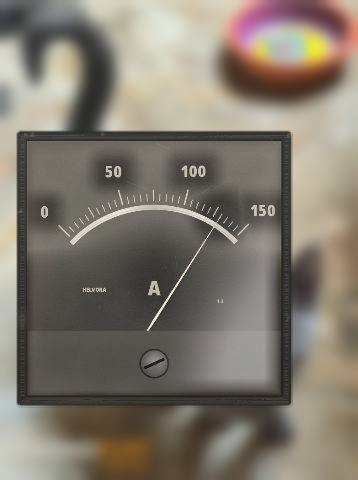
A 130
